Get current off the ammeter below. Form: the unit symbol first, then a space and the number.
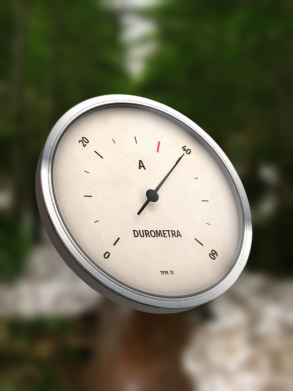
A 40
